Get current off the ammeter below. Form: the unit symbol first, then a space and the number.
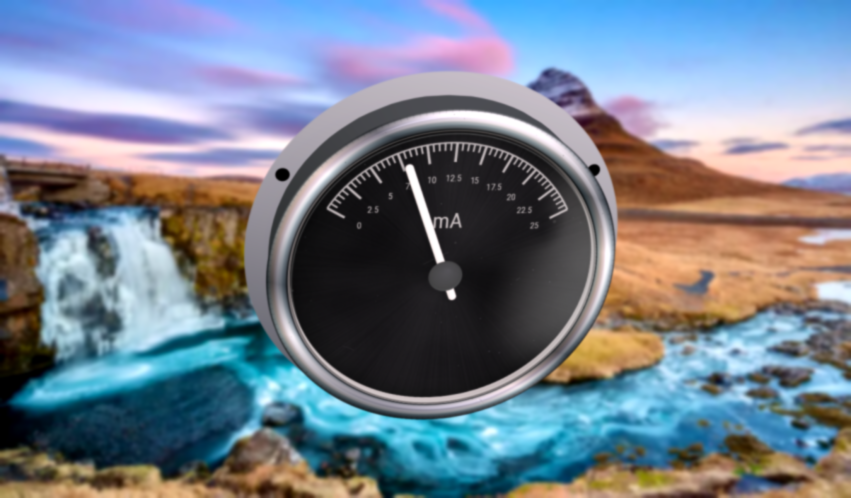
mA 8
